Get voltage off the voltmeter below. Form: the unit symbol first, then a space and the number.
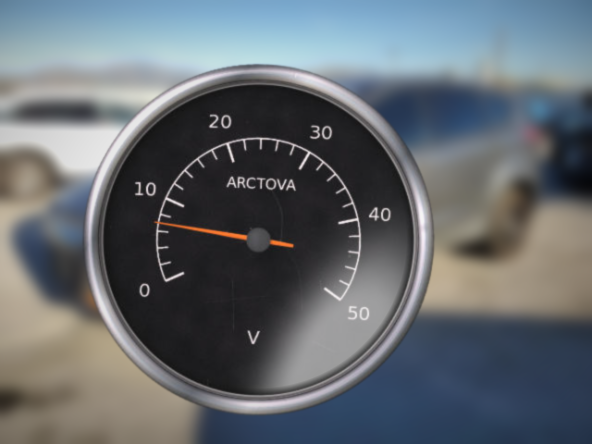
V 7
